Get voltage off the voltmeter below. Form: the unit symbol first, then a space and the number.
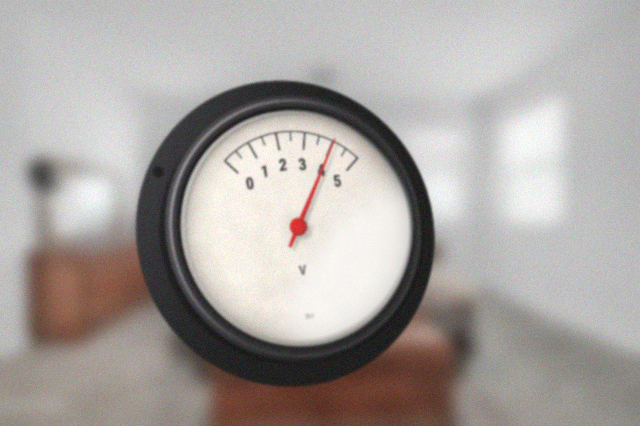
V 4
